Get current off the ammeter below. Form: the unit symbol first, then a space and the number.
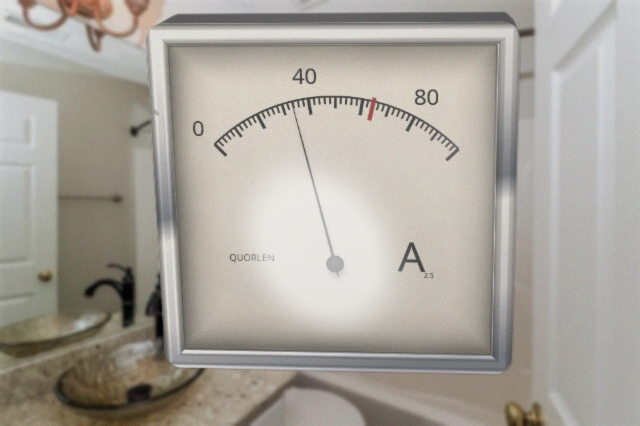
A 34
